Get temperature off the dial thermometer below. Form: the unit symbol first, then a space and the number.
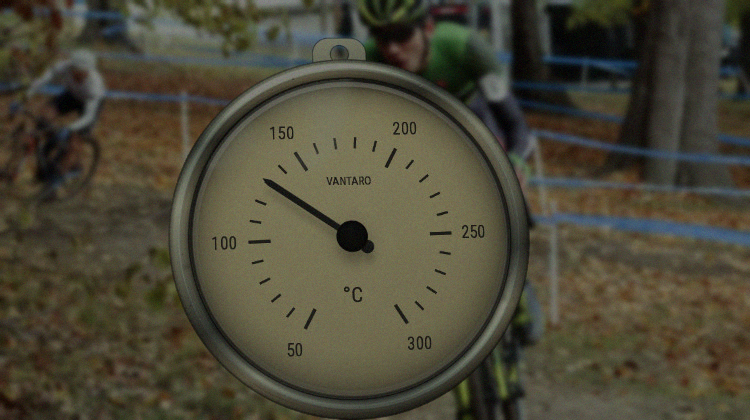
°C 130
